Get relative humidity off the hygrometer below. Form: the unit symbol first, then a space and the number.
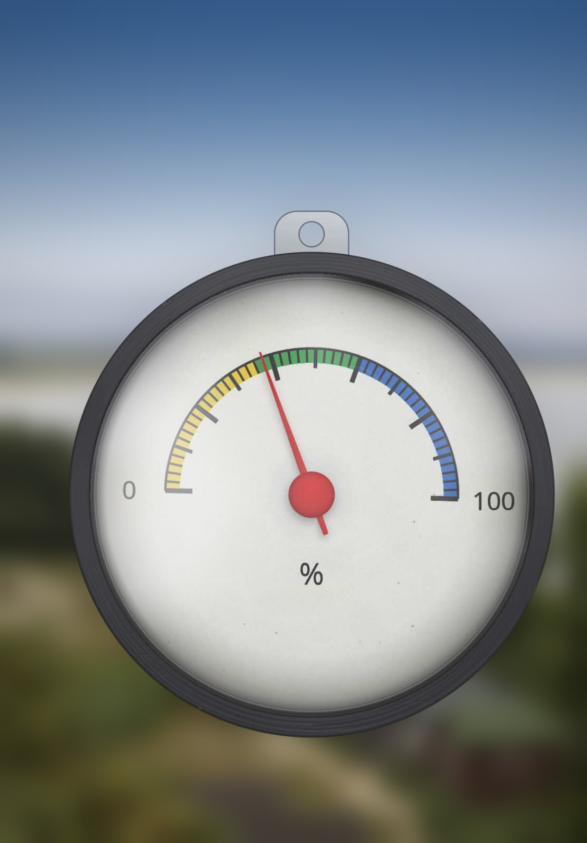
% 38
